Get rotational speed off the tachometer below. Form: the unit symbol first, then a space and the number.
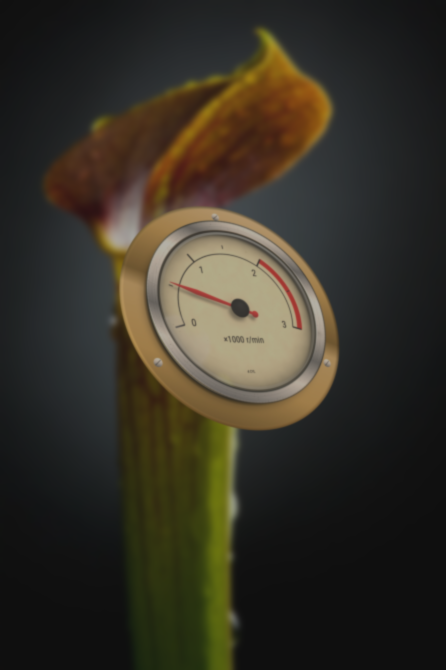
rpm 500
